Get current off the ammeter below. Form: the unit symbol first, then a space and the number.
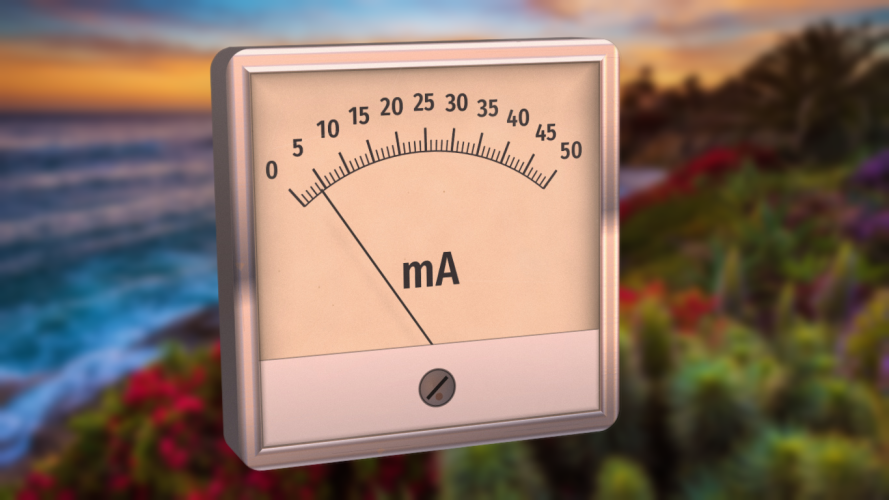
mA 4
